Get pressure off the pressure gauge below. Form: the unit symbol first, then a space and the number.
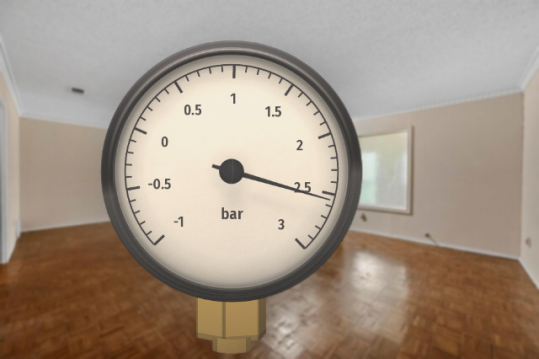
bar 2.55
